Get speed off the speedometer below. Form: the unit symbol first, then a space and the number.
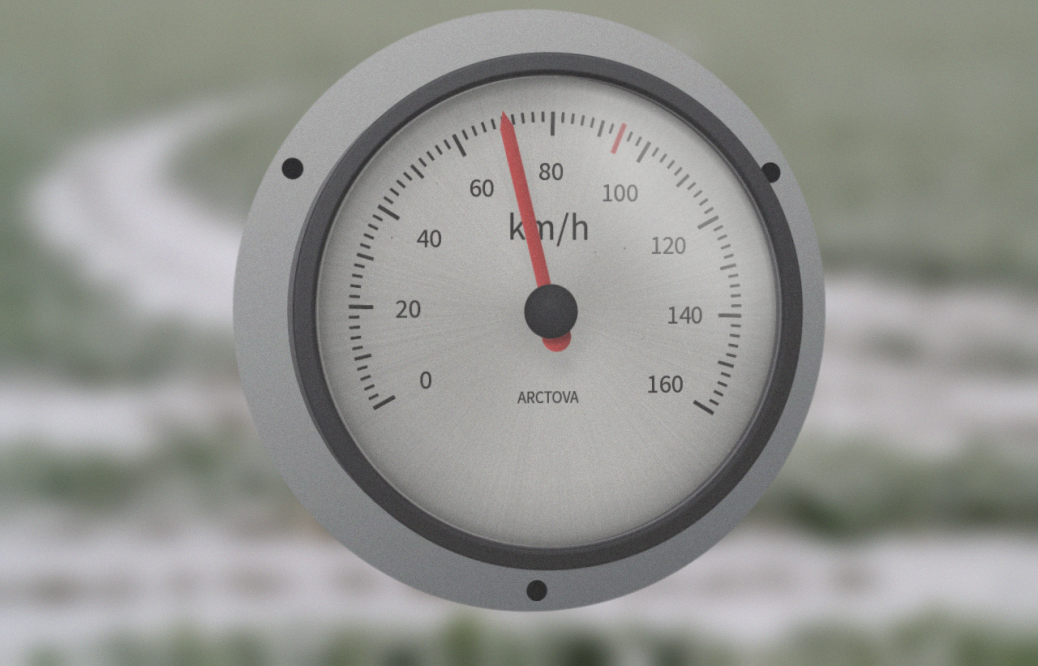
km/h 70
